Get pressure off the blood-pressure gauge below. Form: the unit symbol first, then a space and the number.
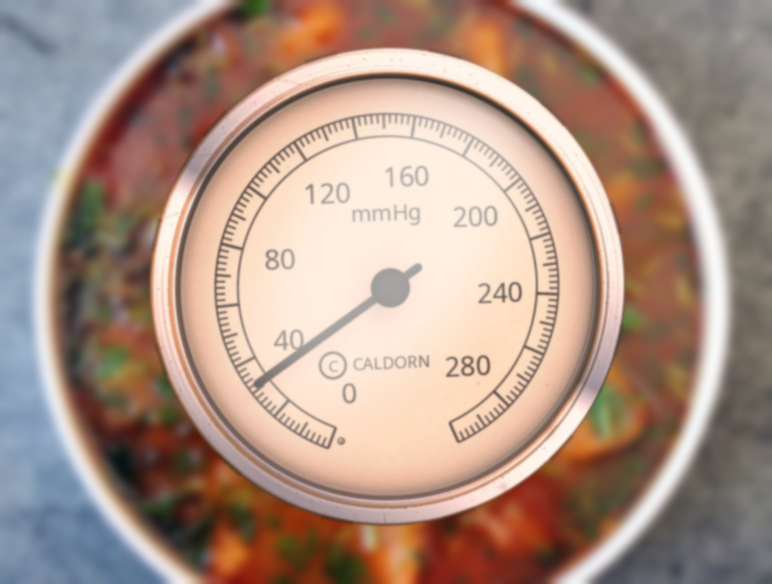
mmHg 32
